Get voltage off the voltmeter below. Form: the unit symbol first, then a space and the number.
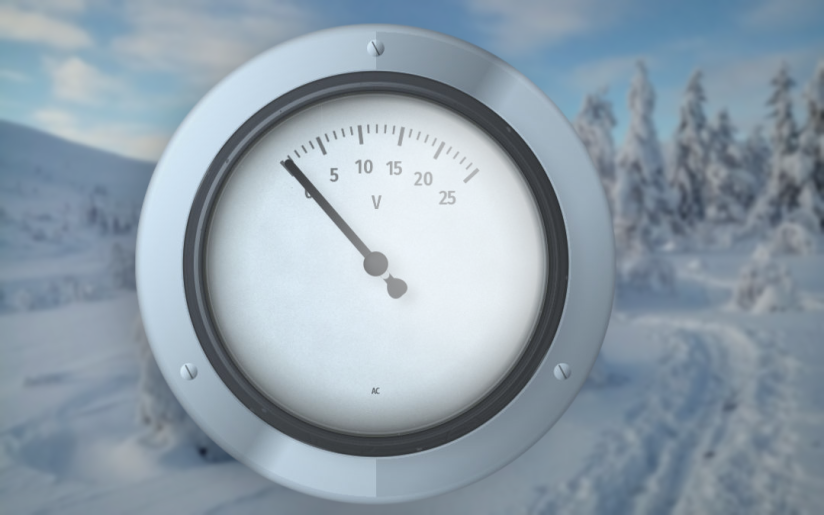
V 0.5
